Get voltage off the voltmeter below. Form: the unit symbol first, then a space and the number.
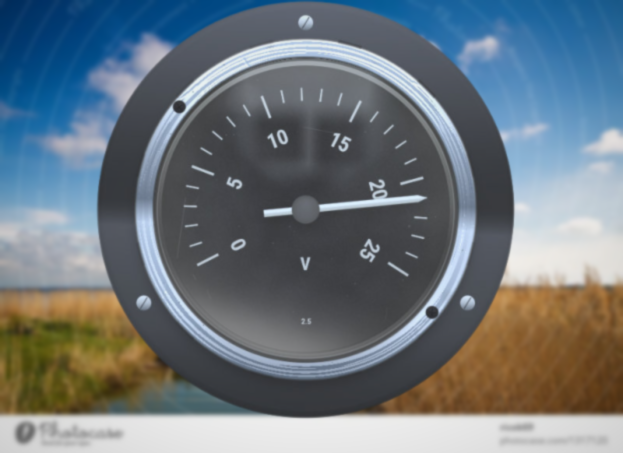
V 21
